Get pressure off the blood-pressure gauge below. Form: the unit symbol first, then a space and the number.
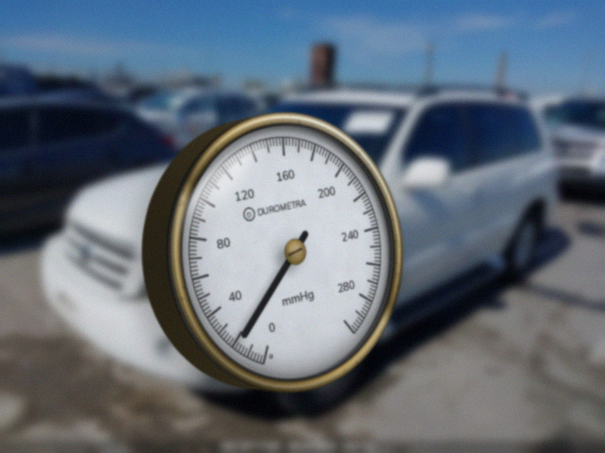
mmHg 20
